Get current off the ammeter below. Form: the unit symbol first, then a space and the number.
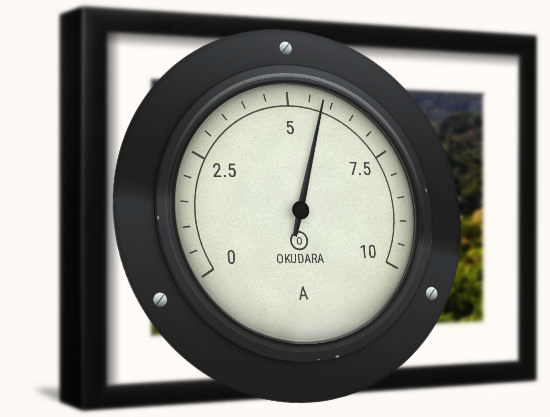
A 5.75
